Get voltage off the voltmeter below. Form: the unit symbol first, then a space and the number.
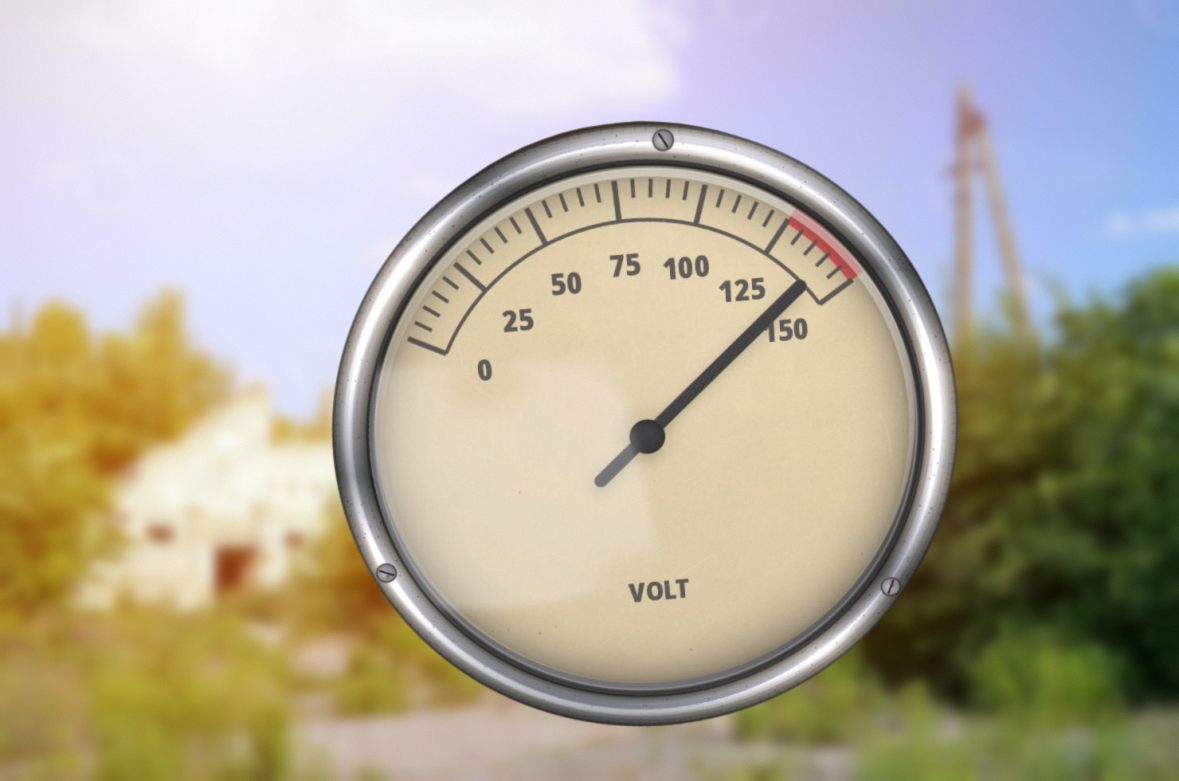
V 140
